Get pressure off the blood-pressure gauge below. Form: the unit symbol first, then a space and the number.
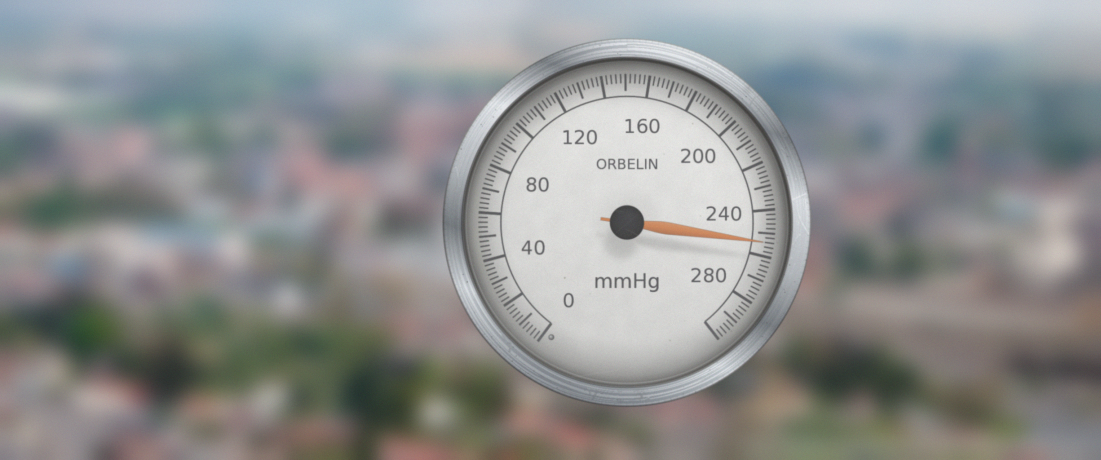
mmHg 254
